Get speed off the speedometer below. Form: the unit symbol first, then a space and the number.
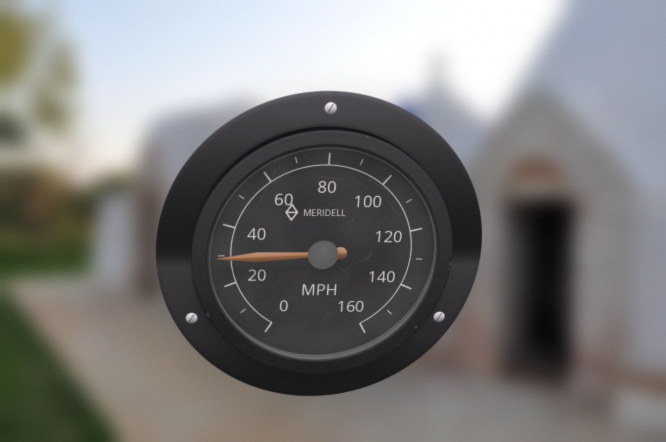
mph 30
